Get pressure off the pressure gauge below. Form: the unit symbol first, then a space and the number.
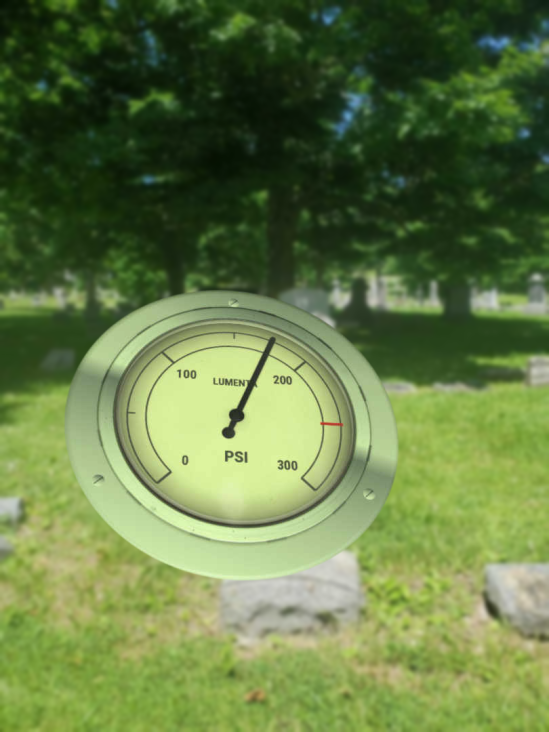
psi 175
